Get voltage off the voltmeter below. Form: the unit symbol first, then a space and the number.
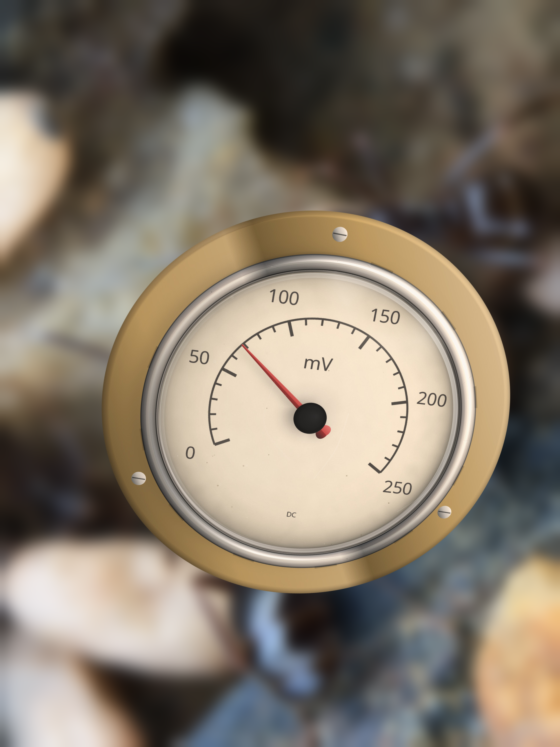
mV 70
